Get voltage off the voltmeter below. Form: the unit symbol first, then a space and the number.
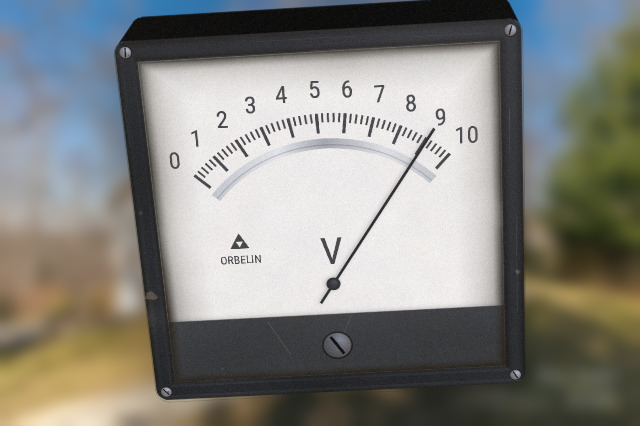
V 9
